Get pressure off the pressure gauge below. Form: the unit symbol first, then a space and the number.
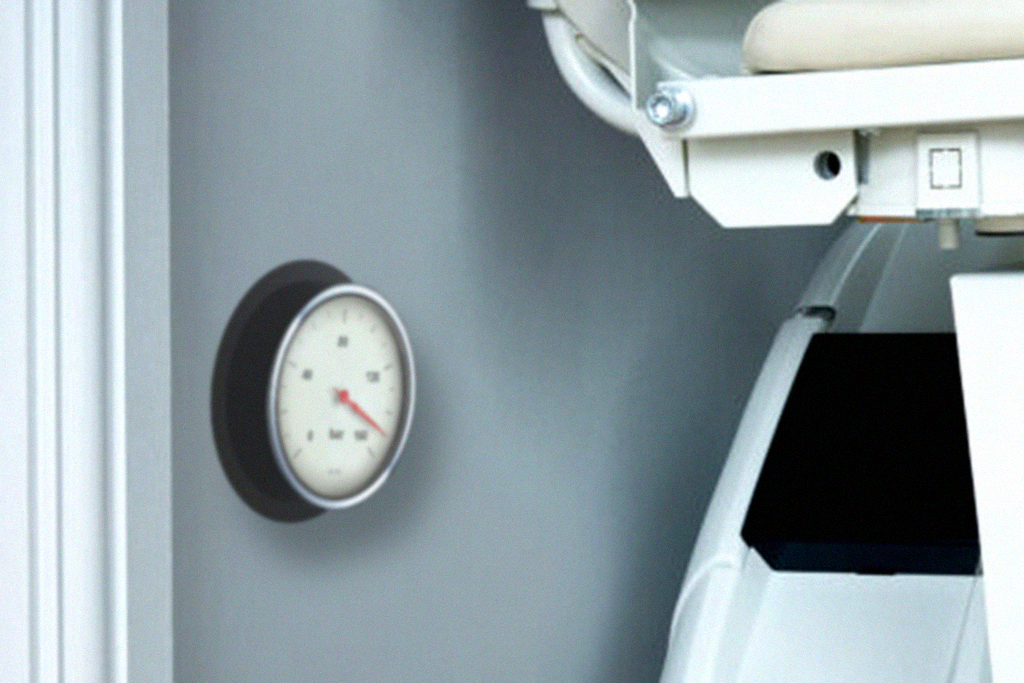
bar 150
